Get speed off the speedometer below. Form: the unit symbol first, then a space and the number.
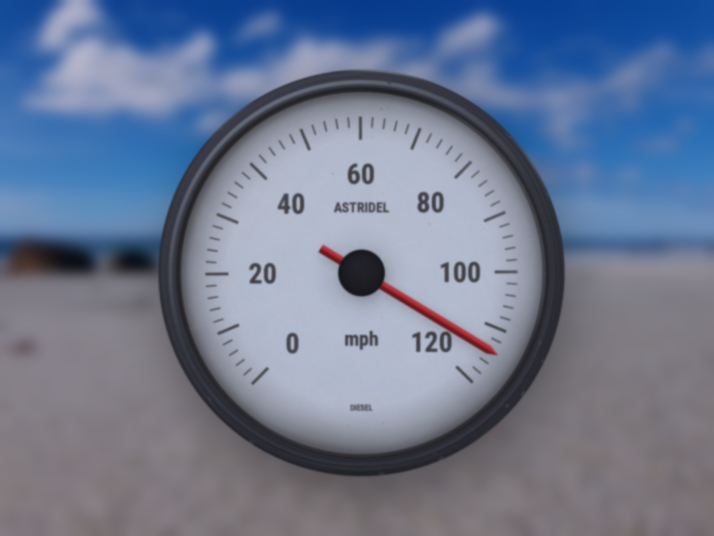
mph 114
